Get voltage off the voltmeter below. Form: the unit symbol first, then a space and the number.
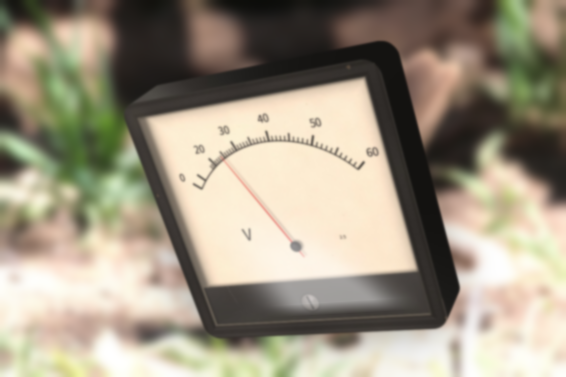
V 25
